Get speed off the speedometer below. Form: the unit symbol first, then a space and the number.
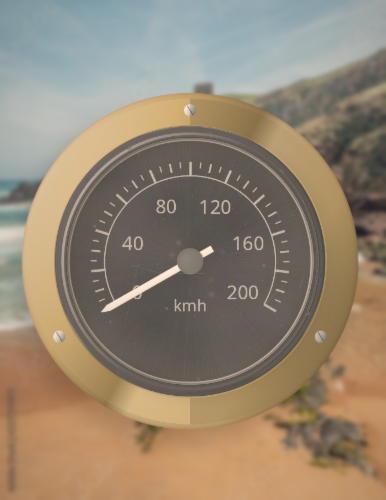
km/h 0
